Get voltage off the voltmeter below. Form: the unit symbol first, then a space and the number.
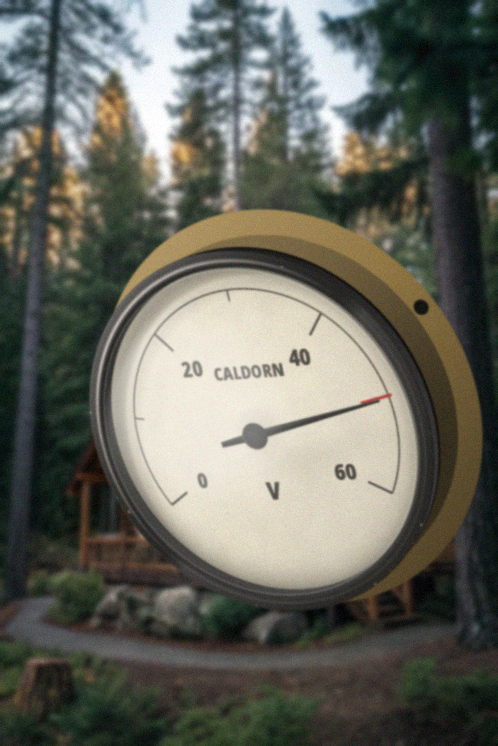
V 50
